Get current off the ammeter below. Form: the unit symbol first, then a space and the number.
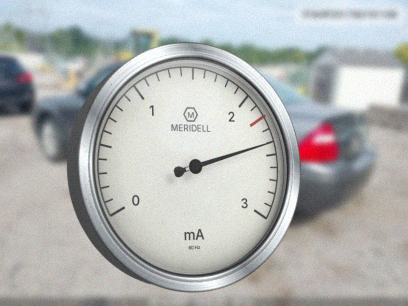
mA 2.4
